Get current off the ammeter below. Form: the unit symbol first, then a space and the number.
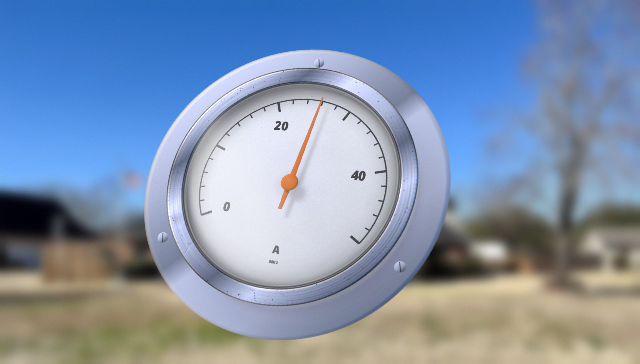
A 26
